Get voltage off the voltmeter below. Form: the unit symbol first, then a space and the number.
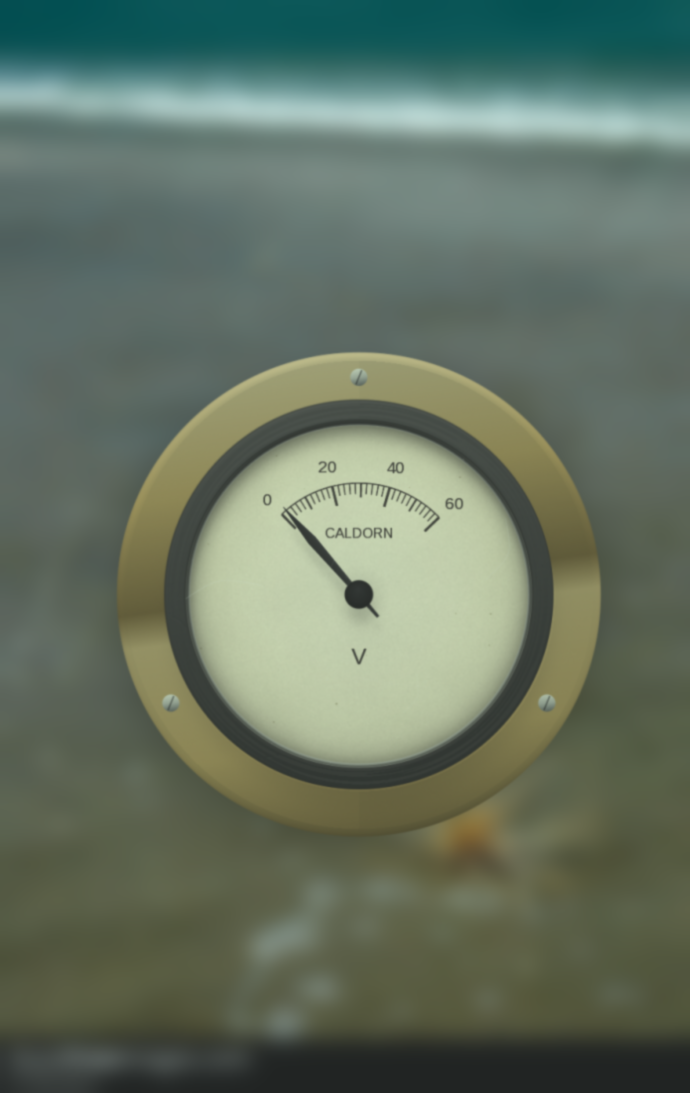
V 2
